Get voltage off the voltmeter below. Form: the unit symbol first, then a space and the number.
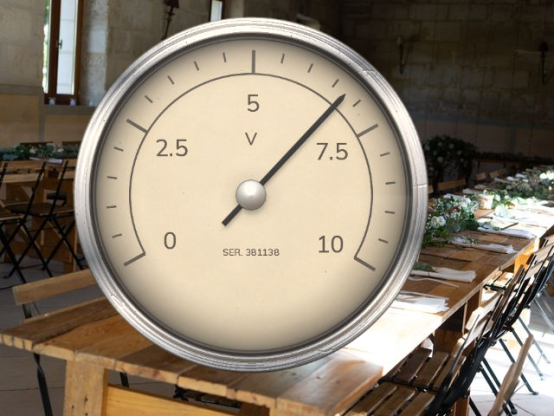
V 6.75
